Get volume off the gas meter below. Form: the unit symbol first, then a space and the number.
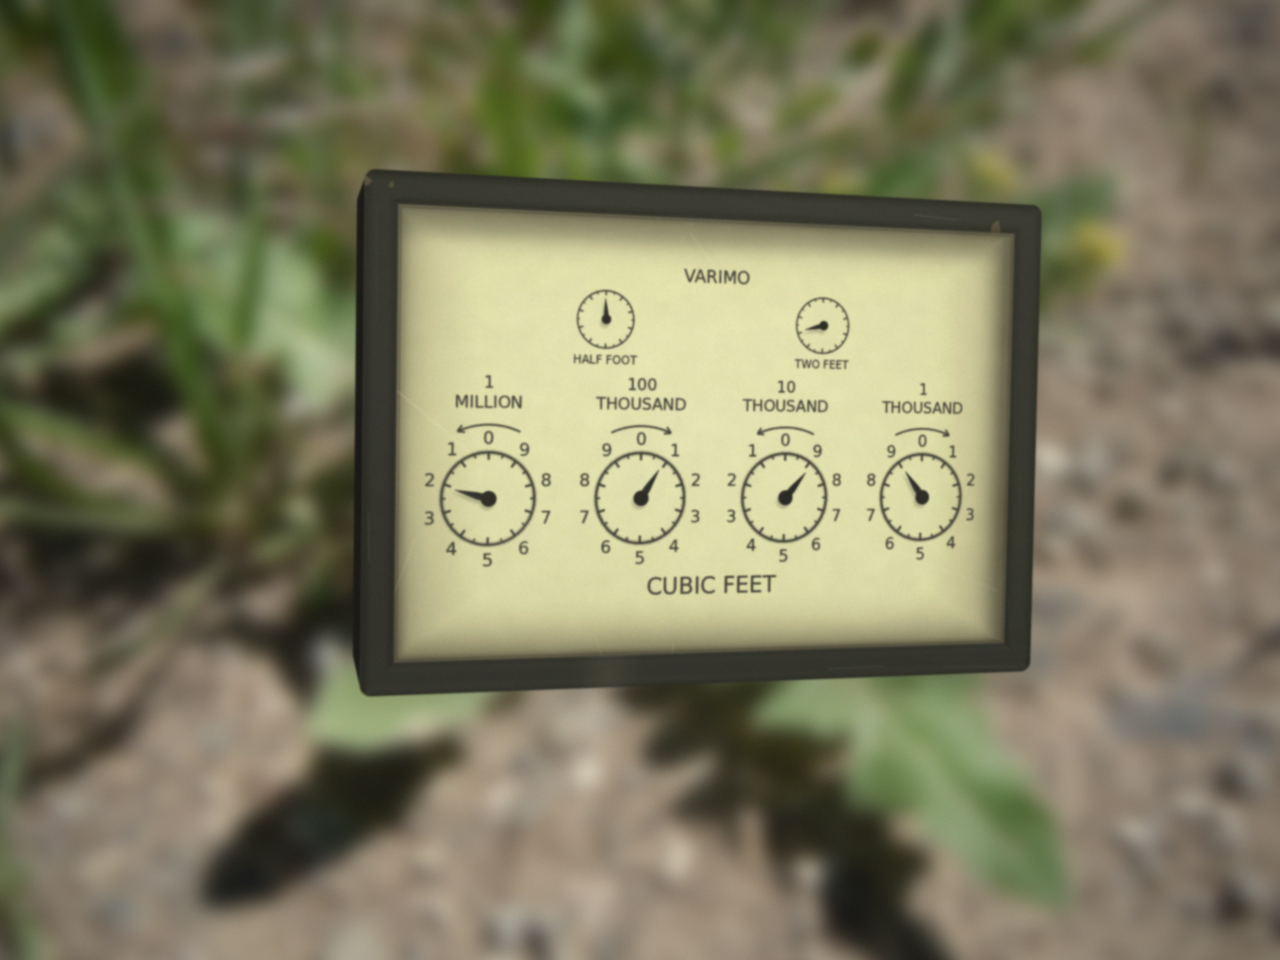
ft³ 208900
